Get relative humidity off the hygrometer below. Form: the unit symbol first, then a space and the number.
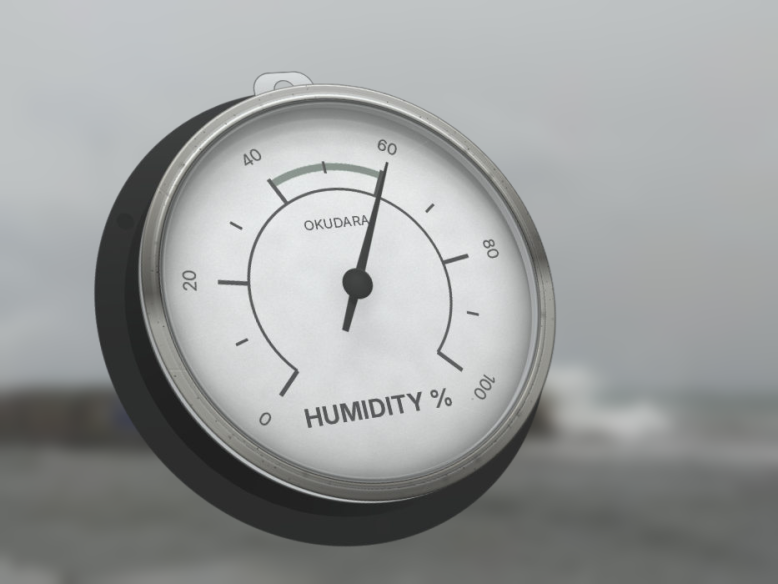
% 60
